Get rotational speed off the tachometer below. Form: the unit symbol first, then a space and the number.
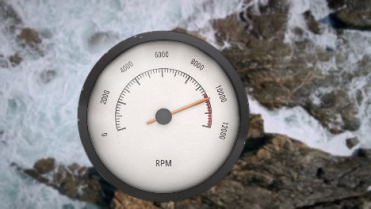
rpm 10000
